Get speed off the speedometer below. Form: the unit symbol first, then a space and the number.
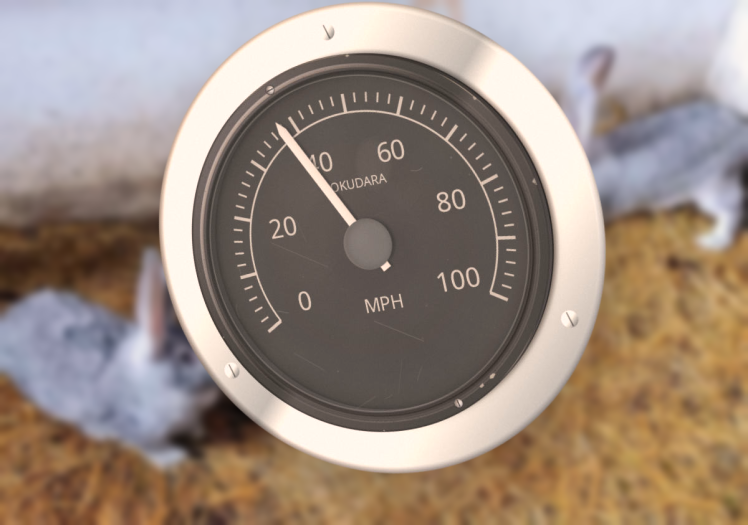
mph 38
